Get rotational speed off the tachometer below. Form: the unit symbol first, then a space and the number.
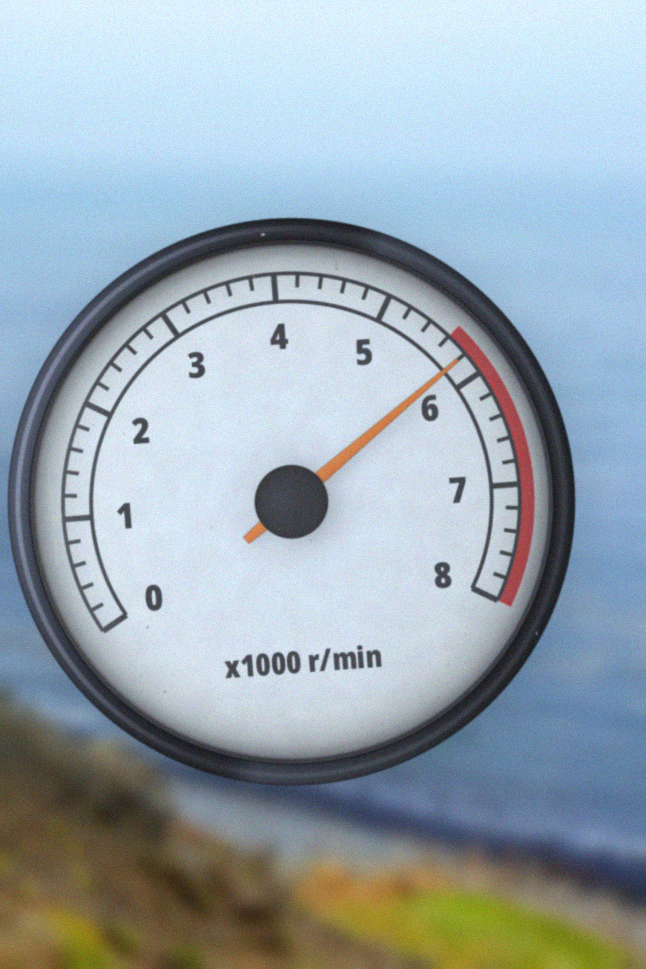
rpm 5800
